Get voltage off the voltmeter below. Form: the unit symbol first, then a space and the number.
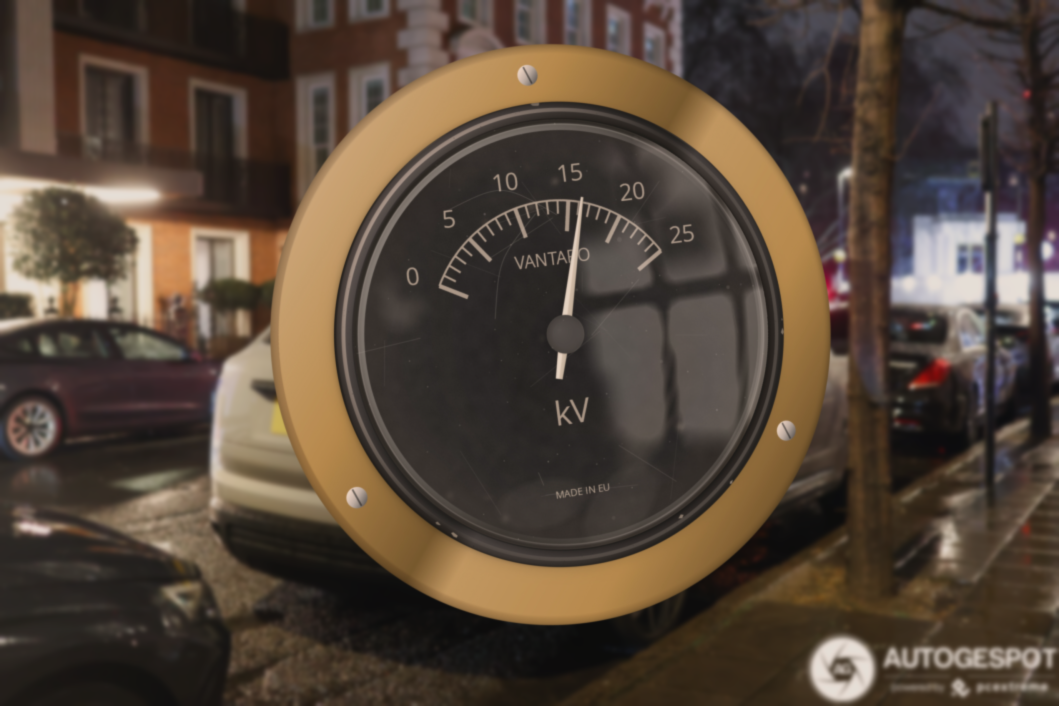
kV 16
